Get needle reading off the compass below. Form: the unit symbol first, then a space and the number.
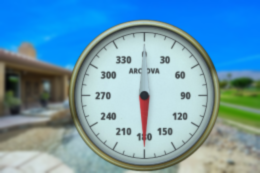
° 180
